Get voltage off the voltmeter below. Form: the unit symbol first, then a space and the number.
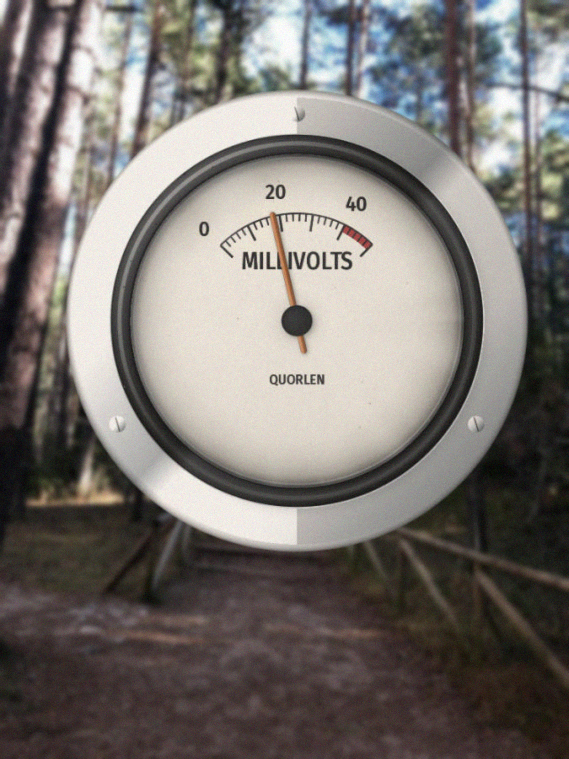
mV 18
